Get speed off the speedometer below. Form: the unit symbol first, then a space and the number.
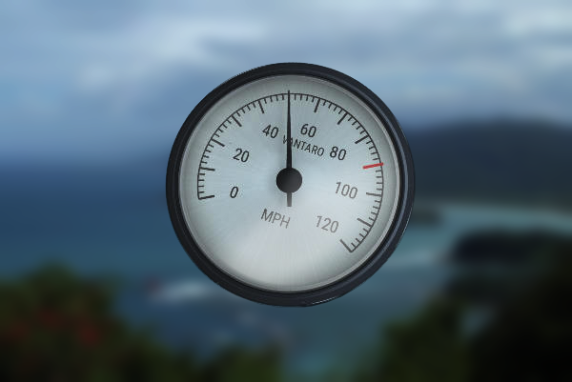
mph 50
